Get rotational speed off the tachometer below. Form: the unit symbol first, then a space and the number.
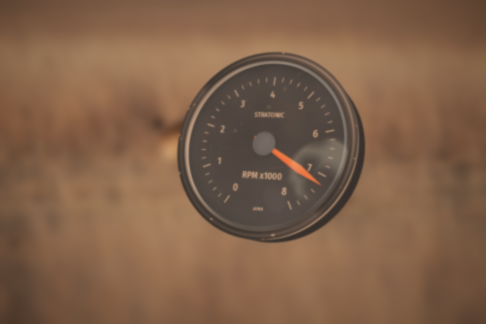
rpm 7200
